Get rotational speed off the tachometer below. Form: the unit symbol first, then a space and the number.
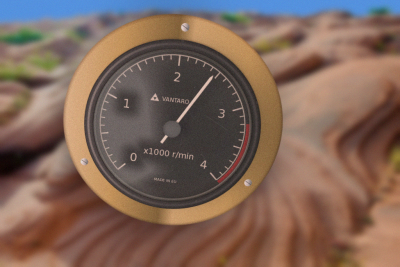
rpm 2450
